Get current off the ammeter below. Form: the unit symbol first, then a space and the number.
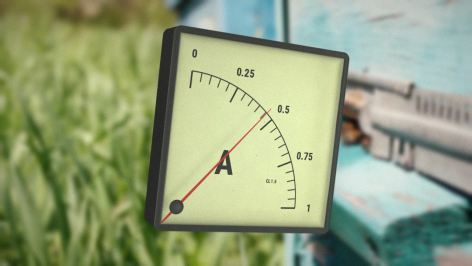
A 0.45
